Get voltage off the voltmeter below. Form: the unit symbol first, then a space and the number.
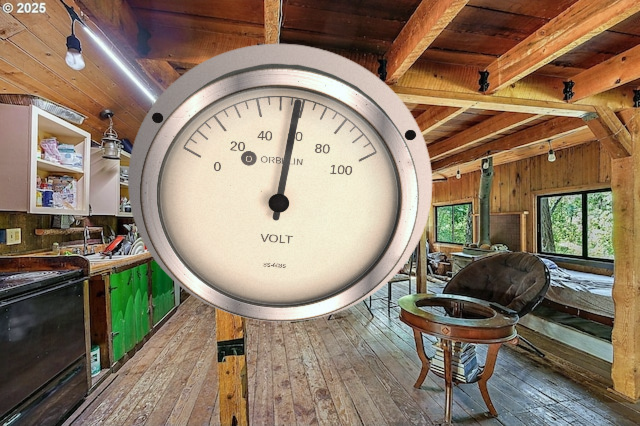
V 57.5
